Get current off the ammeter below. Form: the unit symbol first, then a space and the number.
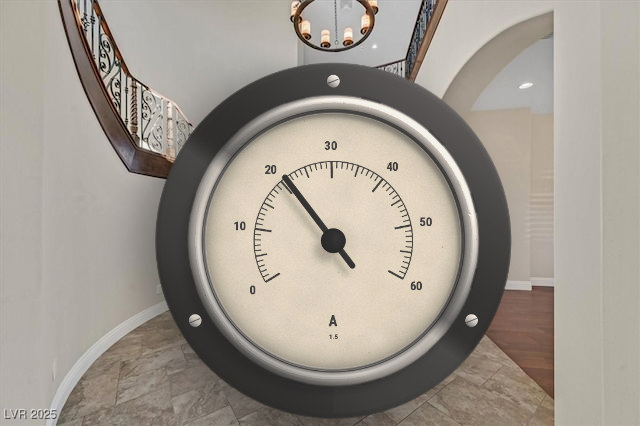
A 21
